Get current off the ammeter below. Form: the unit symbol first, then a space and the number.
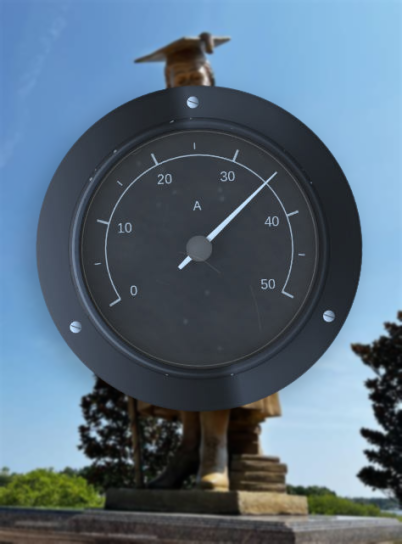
A 35
